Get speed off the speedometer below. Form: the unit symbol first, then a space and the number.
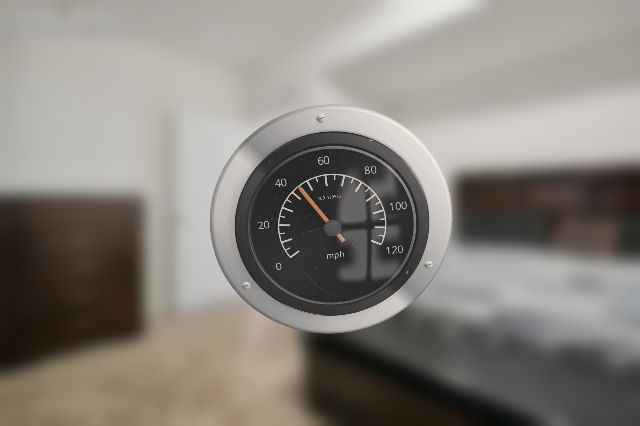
mph 45
